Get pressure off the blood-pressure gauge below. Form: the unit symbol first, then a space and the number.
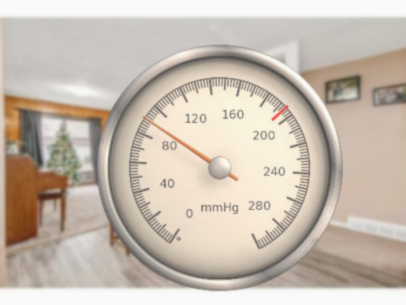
mmHg 90
